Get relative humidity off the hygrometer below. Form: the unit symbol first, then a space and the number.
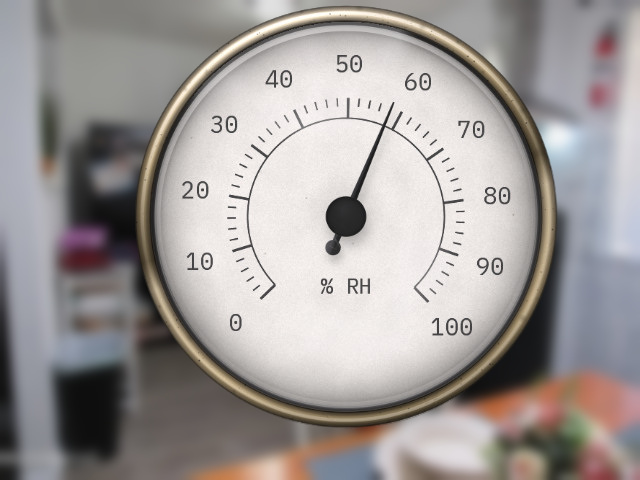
% 58
